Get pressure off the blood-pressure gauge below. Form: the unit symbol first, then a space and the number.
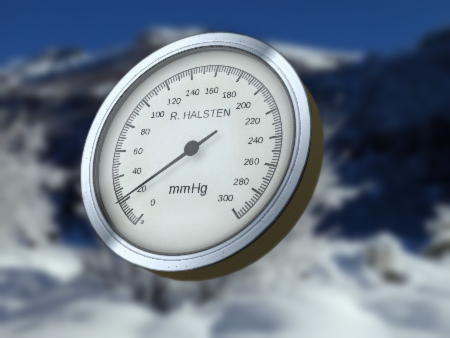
mmHg 20
